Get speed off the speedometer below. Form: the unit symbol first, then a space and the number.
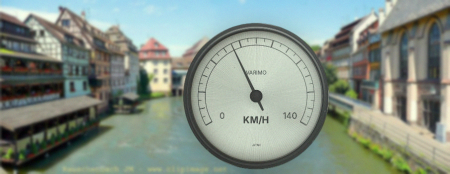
km/h 55
